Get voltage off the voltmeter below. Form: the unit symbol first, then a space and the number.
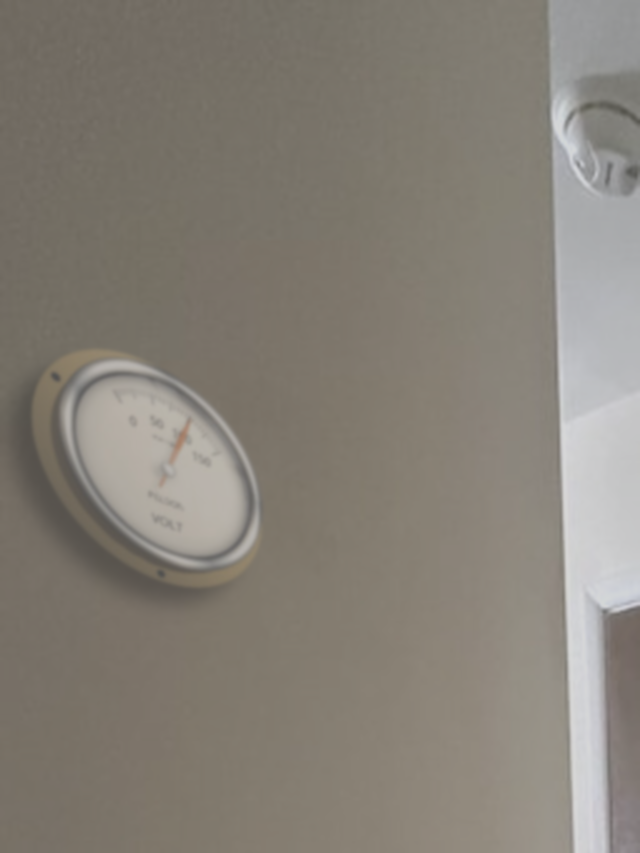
V 100
